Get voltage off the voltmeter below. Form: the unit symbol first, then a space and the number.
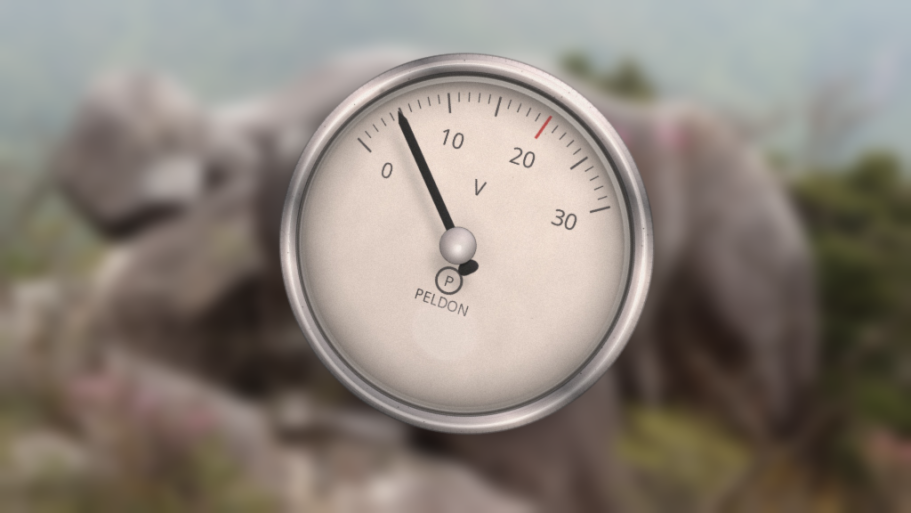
V 5
